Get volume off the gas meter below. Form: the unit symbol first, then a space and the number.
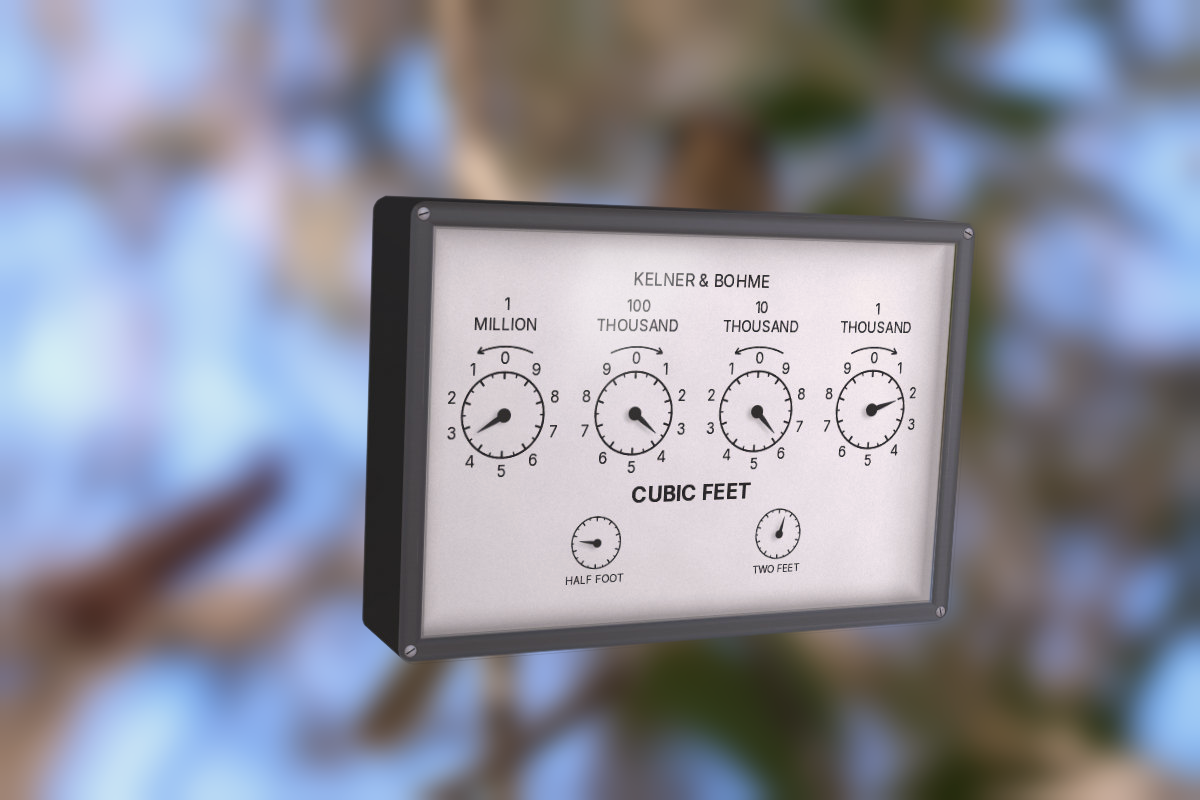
ft³ 336200
